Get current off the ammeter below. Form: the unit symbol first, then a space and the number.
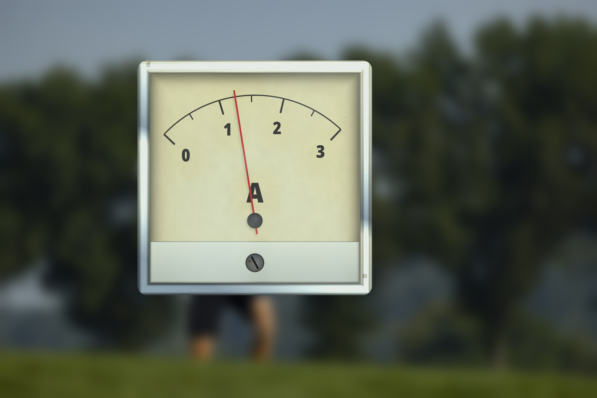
A 1.25
